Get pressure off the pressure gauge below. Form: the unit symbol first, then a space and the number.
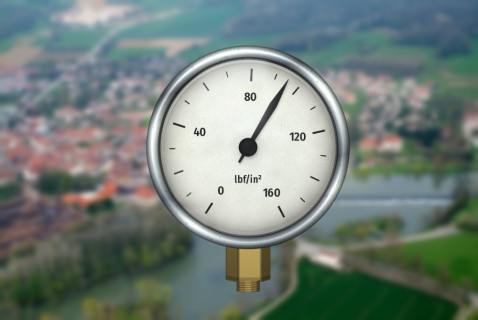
psi 95
